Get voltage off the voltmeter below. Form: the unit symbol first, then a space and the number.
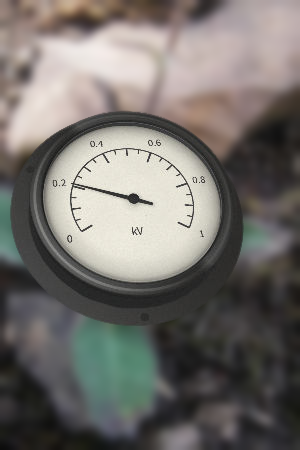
kV 0.2
